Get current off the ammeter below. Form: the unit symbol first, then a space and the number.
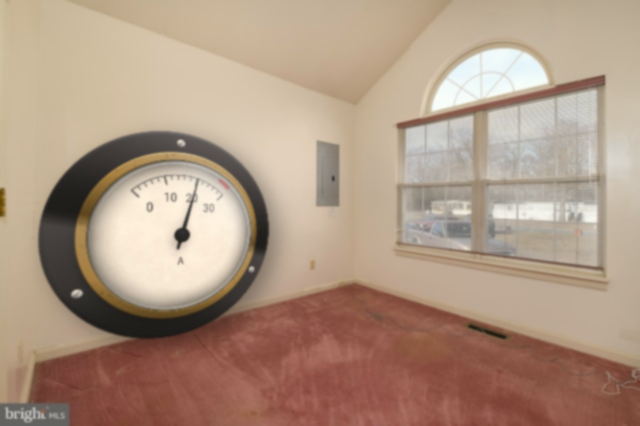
A 20
